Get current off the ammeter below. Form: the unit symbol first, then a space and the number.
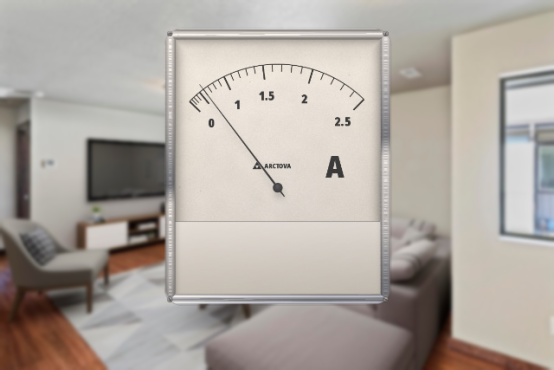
A 0.6
